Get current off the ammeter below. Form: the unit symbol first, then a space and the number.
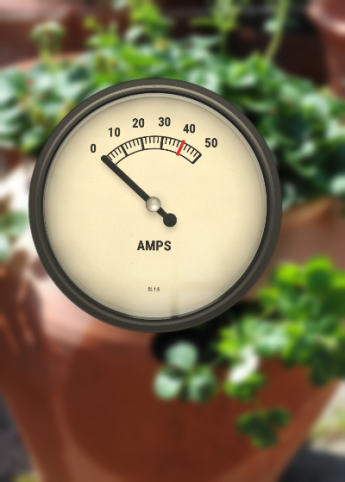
A 0
